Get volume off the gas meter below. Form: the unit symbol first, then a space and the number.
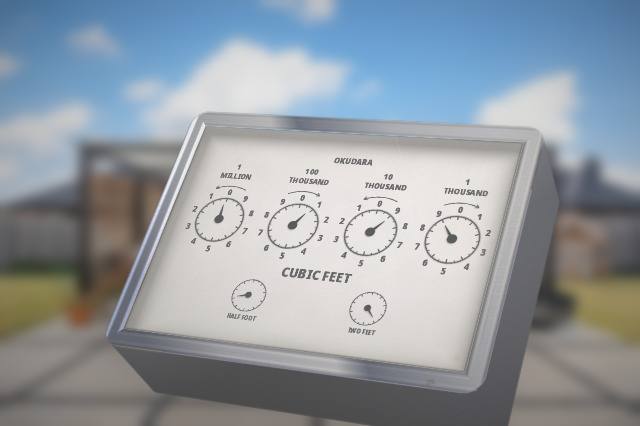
ft³ 8900
